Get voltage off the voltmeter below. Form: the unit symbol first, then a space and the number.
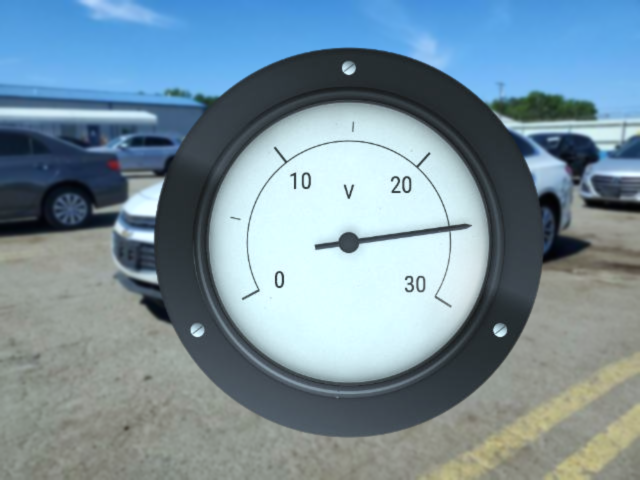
V 25
